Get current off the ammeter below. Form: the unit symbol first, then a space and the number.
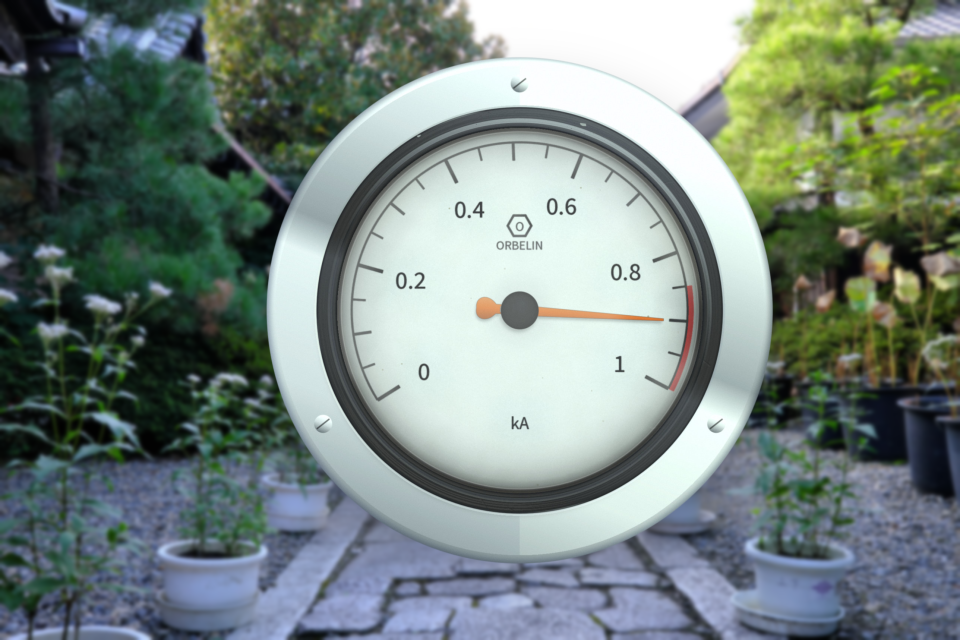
kA 0.9
